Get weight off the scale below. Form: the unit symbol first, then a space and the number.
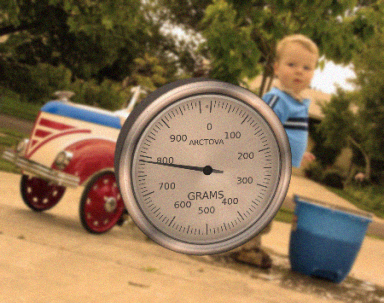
g 790
